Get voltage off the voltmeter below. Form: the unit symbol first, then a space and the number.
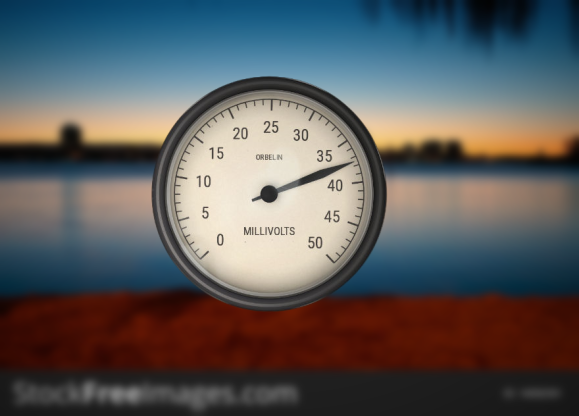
mV 37.5
